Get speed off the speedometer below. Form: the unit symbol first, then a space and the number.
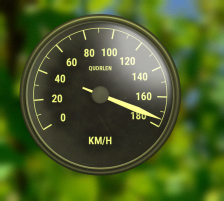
km/h 175
